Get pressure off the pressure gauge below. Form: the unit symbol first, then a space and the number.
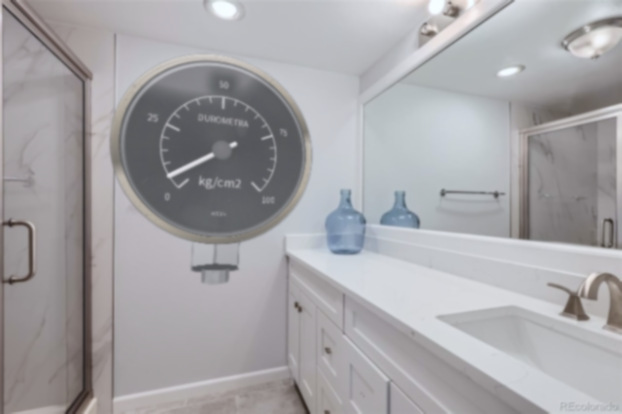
kg/cm² 5
